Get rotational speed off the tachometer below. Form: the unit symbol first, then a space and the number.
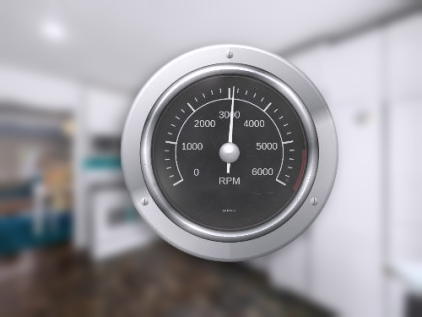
rpm 3100
